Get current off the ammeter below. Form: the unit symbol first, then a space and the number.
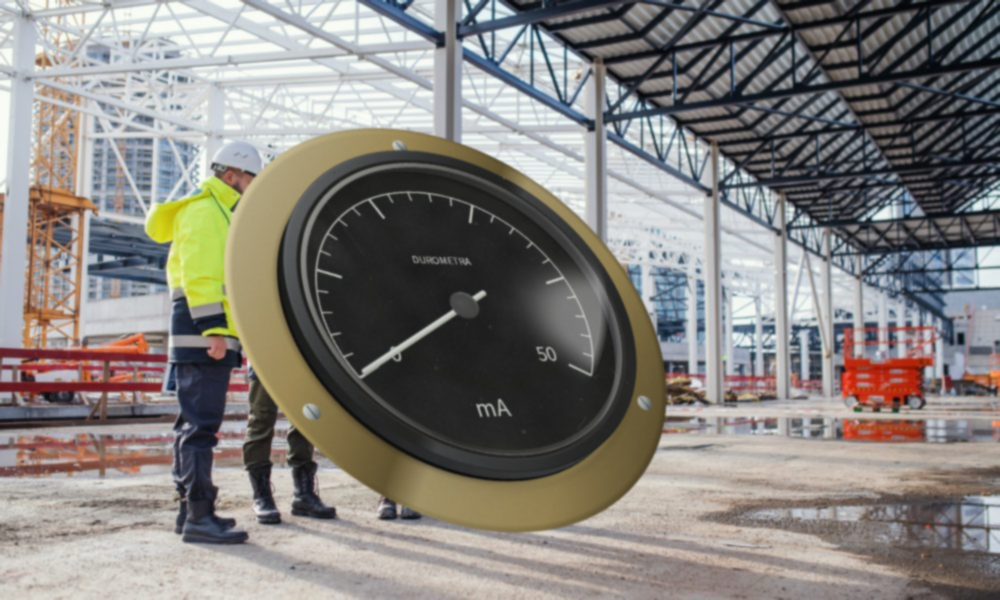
mA 0
